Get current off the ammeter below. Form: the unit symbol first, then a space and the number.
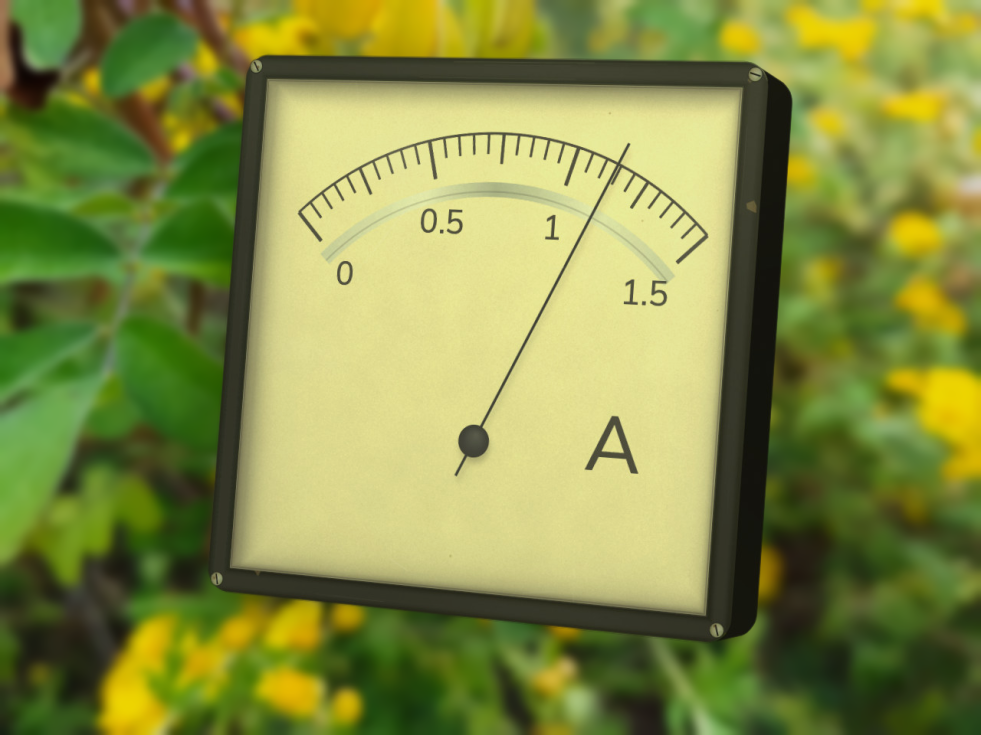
A 1.15
